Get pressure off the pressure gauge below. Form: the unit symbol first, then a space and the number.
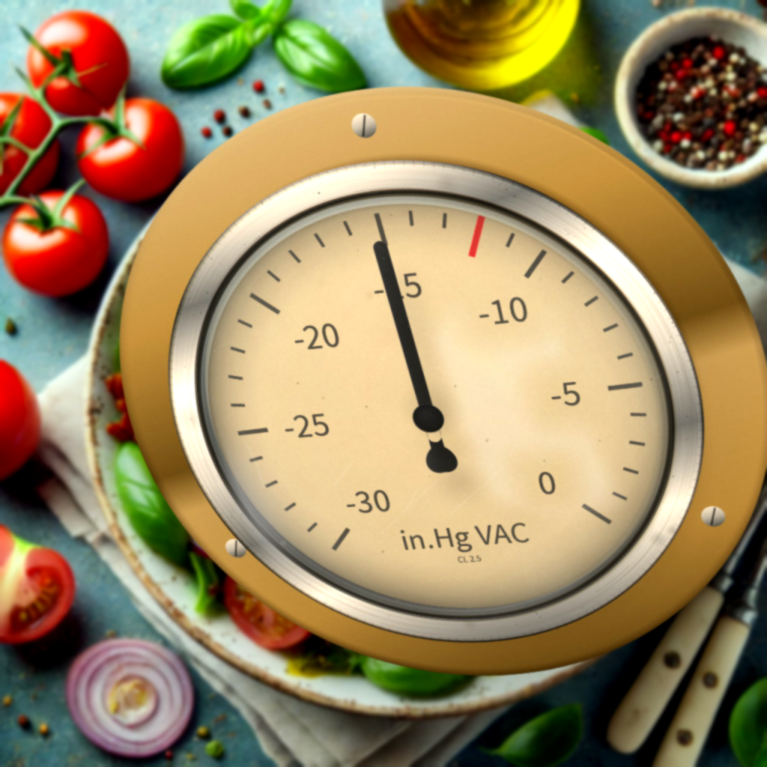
inHg -15
